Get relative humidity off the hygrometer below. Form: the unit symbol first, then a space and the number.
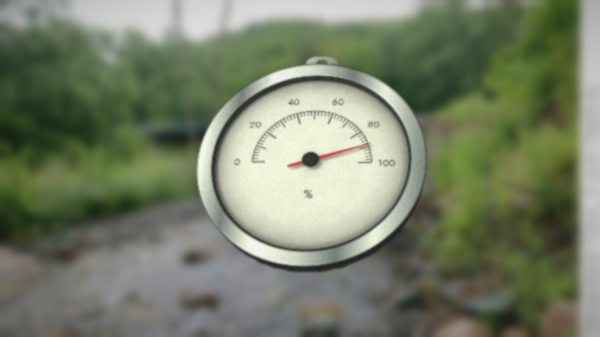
% 90
